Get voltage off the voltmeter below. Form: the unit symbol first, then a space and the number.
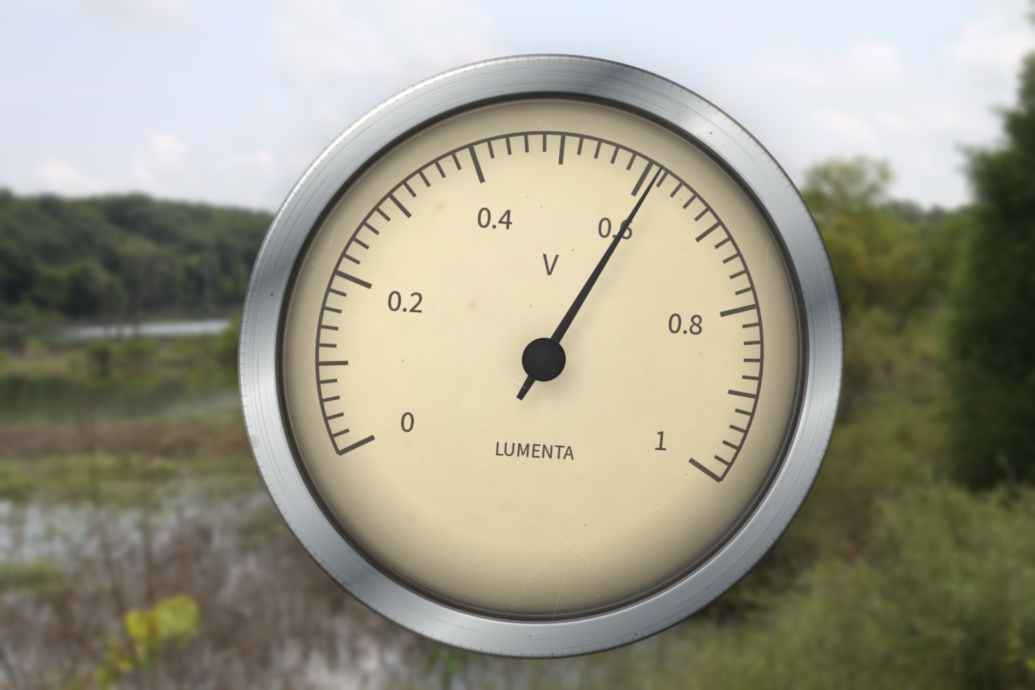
V 0.61
